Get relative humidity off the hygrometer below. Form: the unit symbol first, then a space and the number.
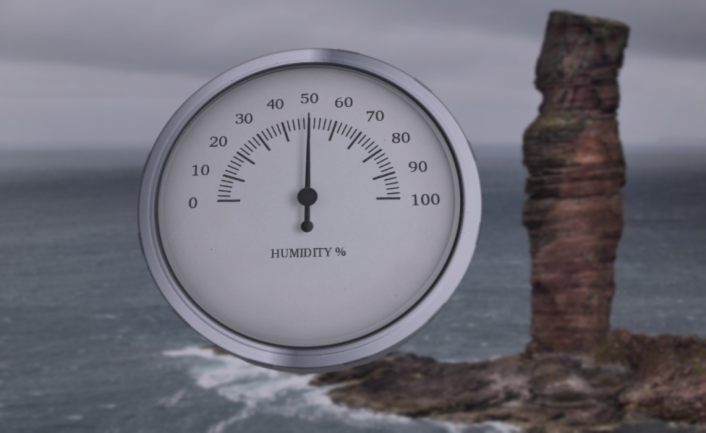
% 50
